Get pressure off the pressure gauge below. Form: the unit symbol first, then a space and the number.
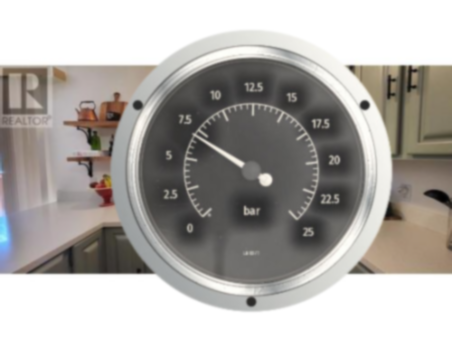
bar 7
